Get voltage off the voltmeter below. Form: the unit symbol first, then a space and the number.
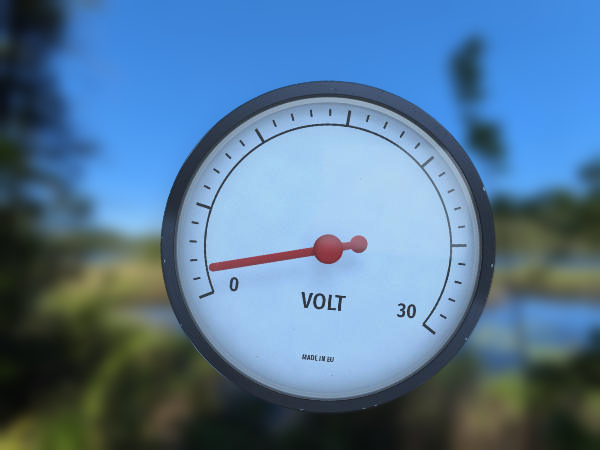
V 1.5
